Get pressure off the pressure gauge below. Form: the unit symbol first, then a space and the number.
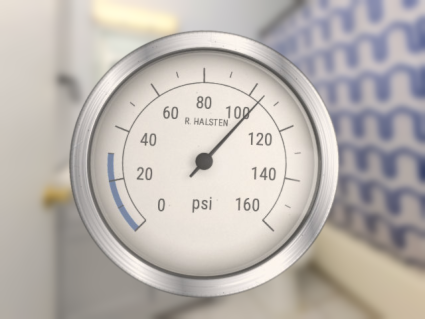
psi 105
